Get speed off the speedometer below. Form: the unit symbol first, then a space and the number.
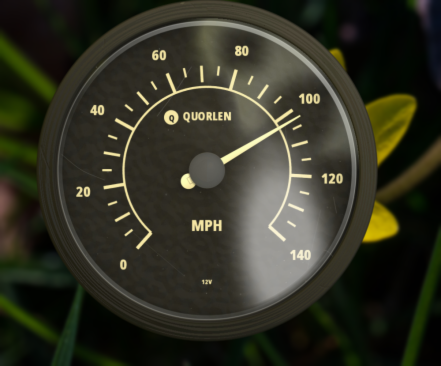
mph 102.5
